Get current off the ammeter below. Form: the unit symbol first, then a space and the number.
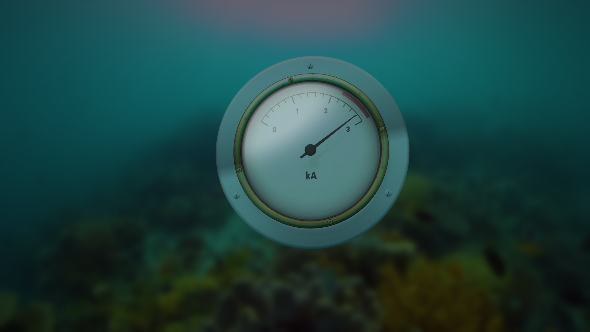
kA 2.8
